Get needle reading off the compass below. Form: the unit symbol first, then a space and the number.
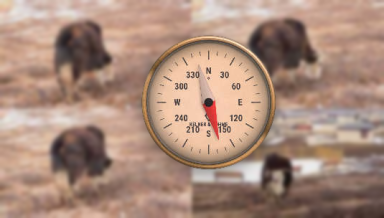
° 165
